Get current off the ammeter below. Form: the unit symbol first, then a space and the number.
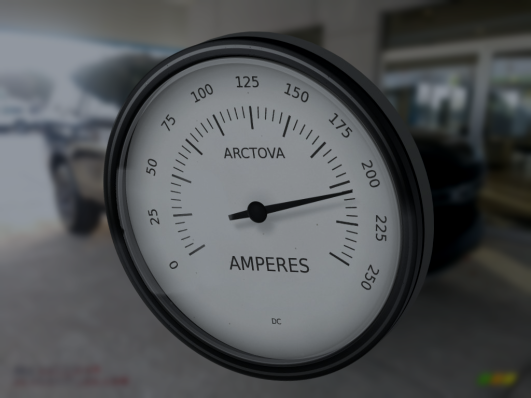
A 205
